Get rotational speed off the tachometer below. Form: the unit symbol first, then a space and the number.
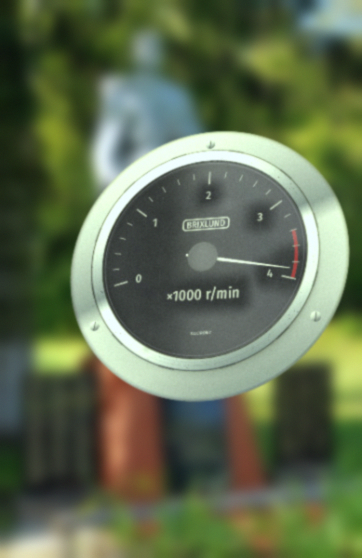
rpm 3900
